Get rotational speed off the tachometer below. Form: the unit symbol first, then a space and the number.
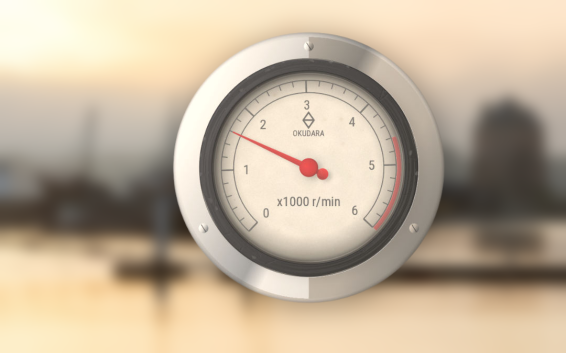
rpm 1600
